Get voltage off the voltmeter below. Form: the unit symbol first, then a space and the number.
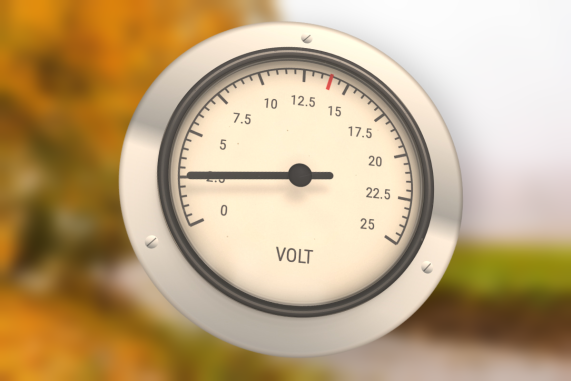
V 2.5
